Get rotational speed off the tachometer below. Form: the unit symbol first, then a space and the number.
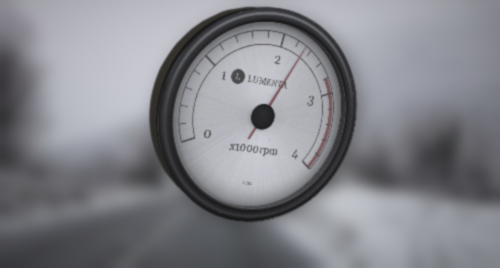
rpm 2300
